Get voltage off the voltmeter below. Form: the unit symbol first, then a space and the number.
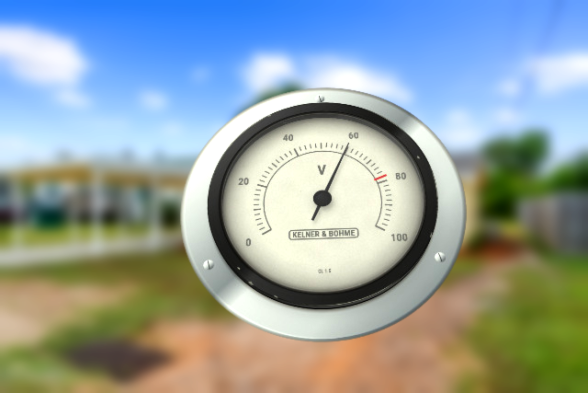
V 60
